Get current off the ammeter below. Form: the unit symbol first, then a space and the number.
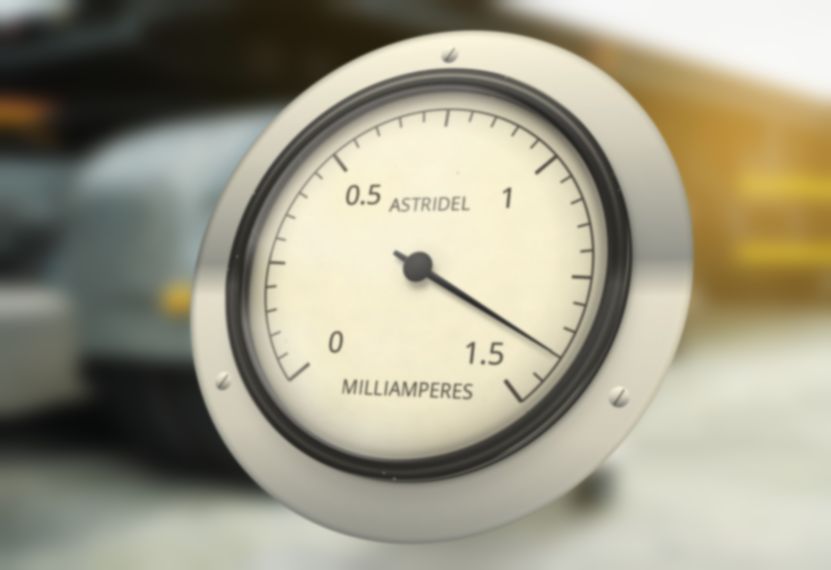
mA 1.4
